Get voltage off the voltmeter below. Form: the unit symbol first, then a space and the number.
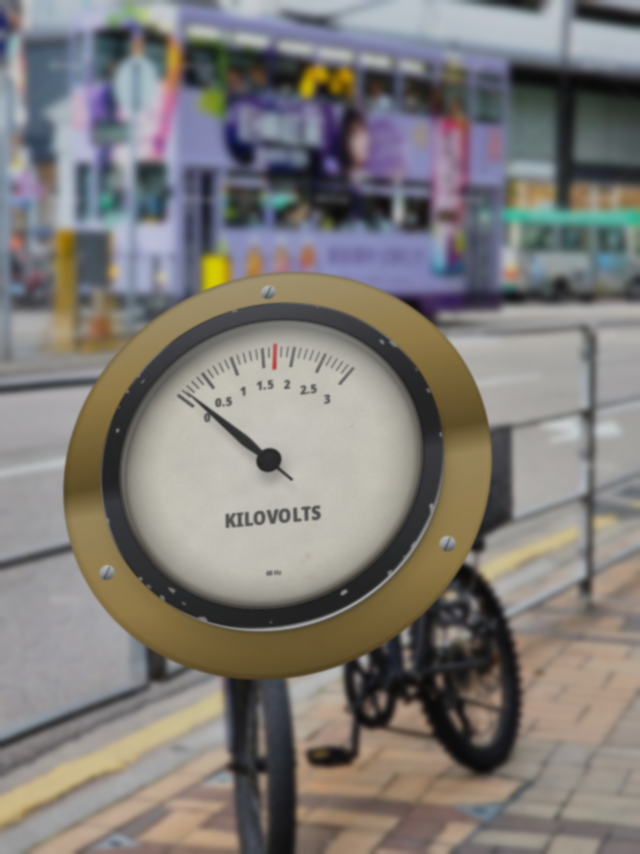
kV 0.1
